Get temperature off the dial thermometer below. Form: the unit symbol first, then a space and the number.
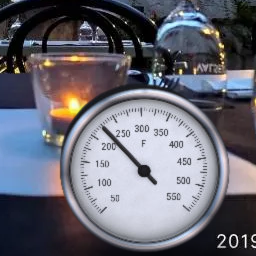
°F 225
